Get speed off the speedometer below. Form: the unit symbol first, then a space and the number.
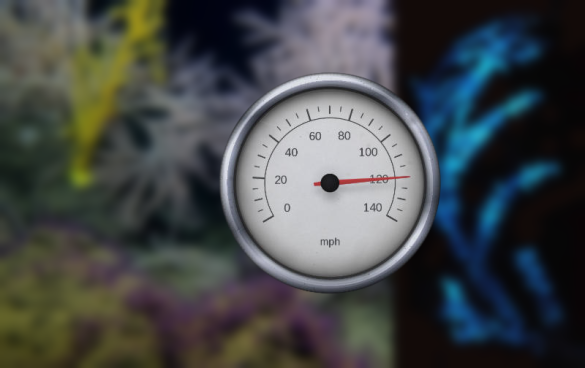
mph 120
